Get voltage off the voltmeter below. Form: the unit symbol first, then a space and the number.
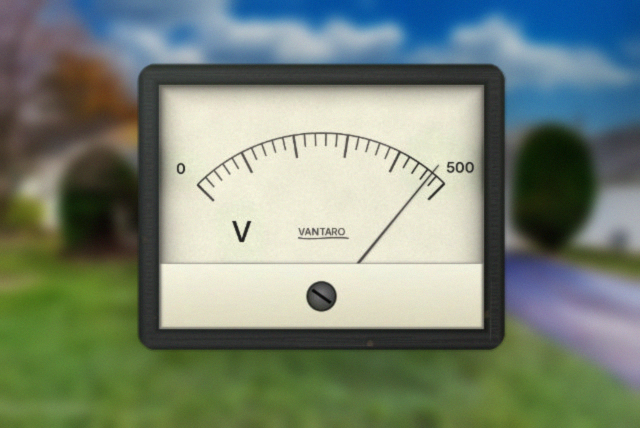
V 470
